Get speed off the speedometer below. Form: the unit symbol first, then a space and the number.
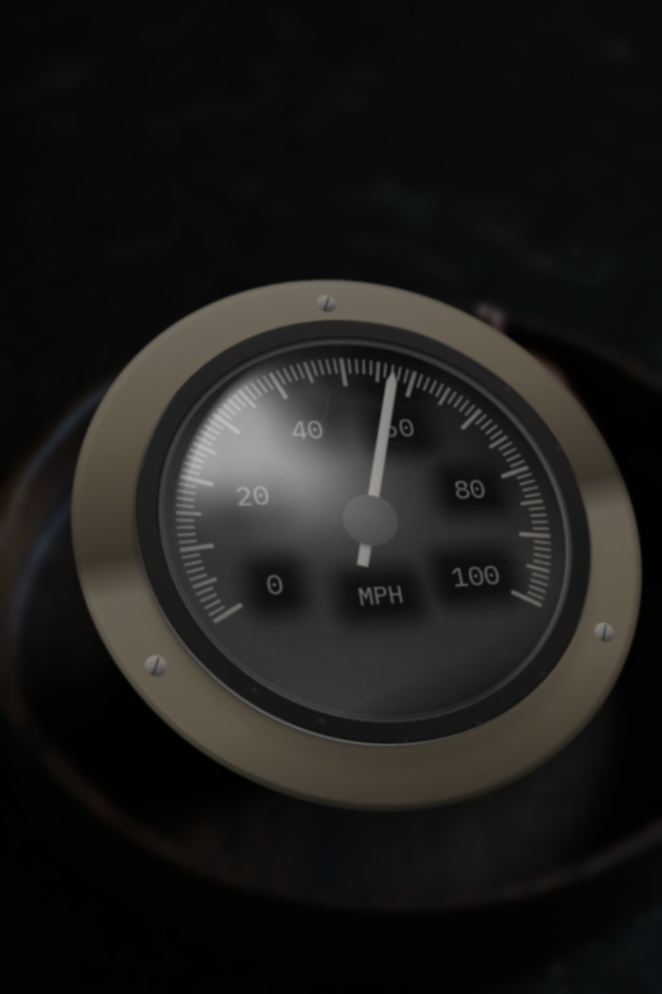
mph 57
